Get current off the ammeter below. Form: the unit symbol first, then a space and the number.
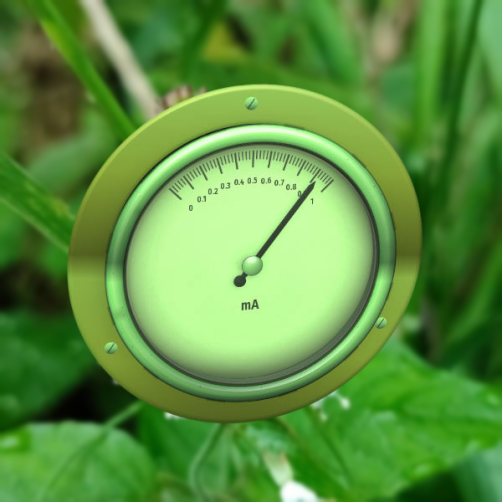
mA 0.9
